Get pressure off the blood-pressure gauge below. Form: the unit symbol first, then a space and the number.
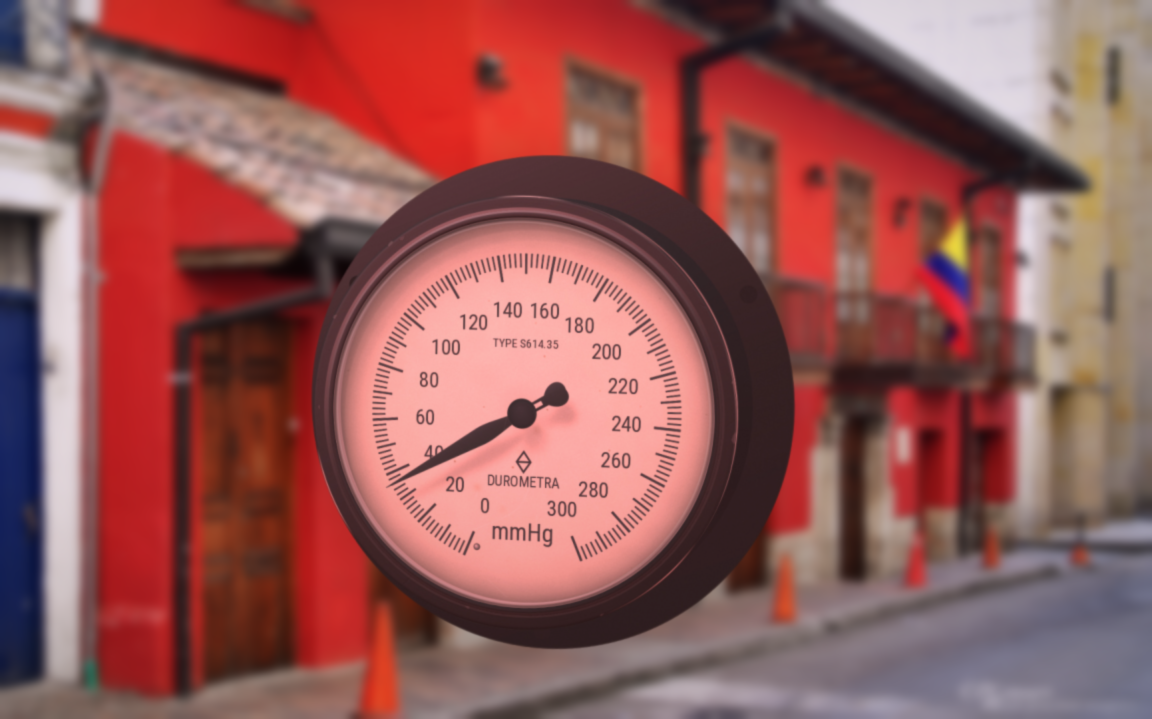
mmHg 36
